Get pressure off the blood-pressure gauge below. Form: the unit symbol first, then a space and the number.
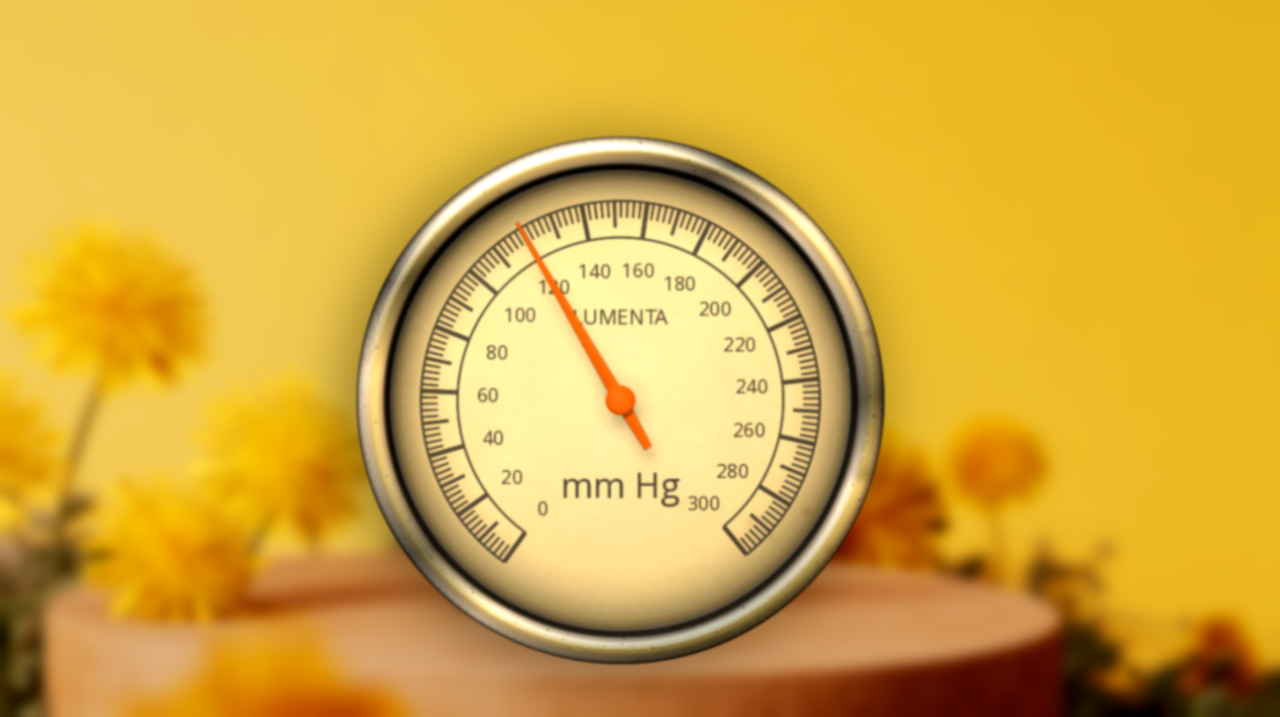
mmHg 120
